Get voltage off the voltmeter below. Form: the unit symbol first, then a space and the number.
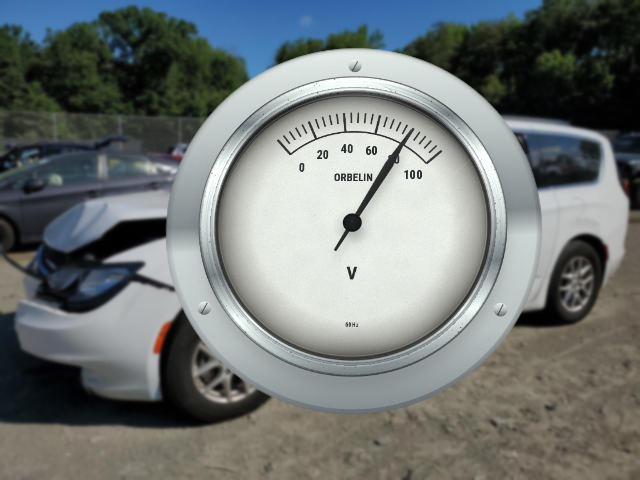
V 80
